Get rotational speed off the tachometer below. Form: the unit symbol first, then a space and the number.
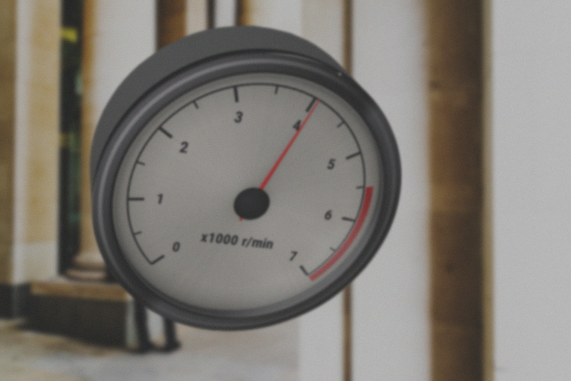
rpm 4000
